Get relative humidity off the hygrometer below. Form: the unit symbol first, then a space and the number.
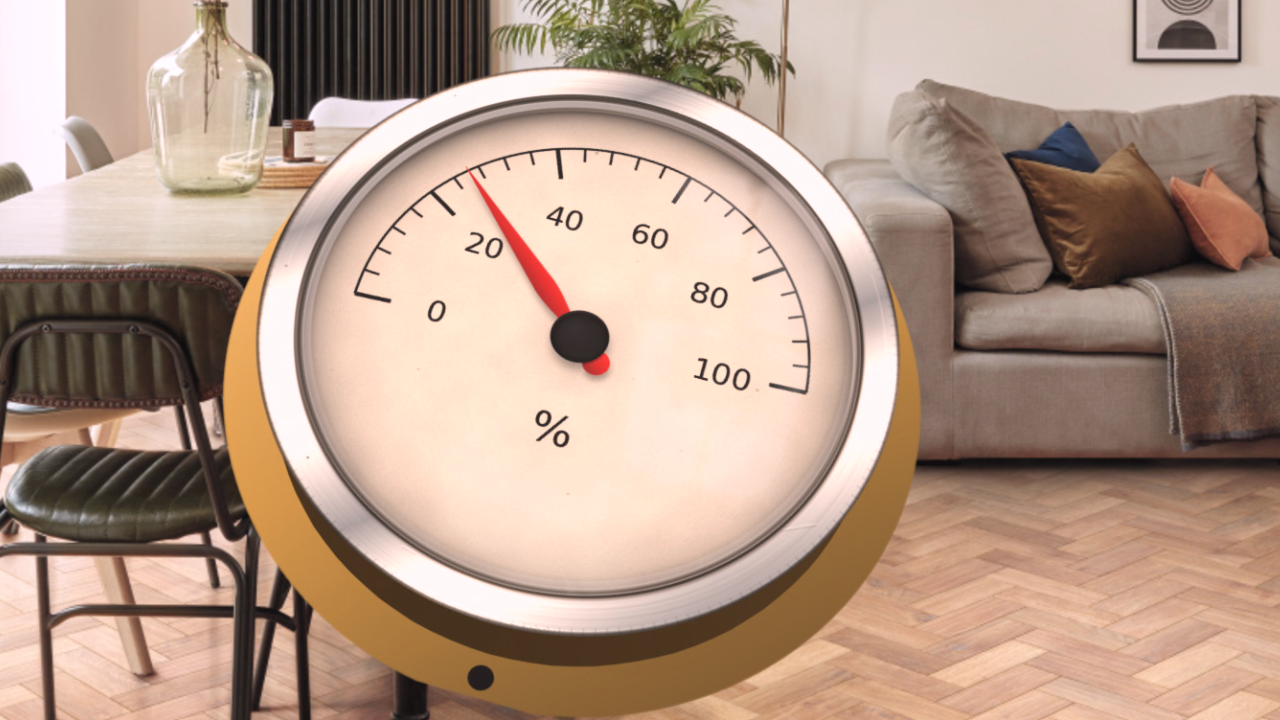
% 26
